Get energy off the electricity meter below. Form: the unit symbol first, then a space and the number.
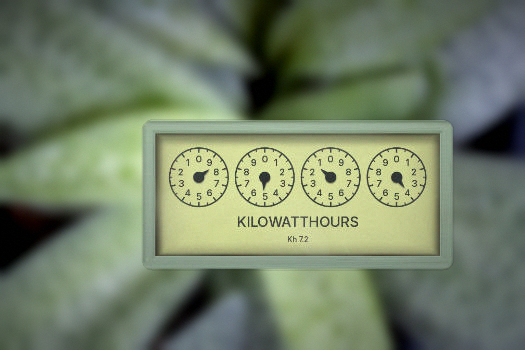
kWh 8514
